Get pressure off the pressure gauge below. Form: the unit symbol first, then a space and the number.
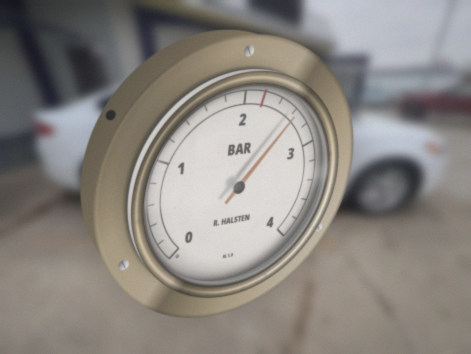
bar 2.6
